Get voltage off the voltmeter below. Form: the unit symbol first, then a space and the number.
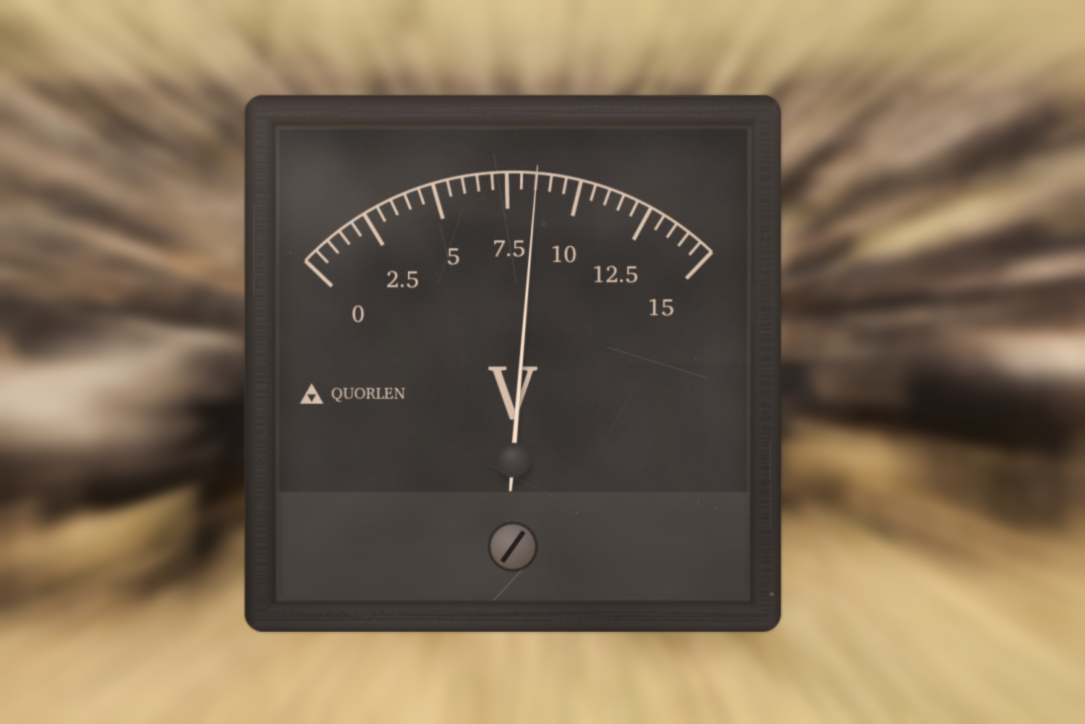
V 8.5
